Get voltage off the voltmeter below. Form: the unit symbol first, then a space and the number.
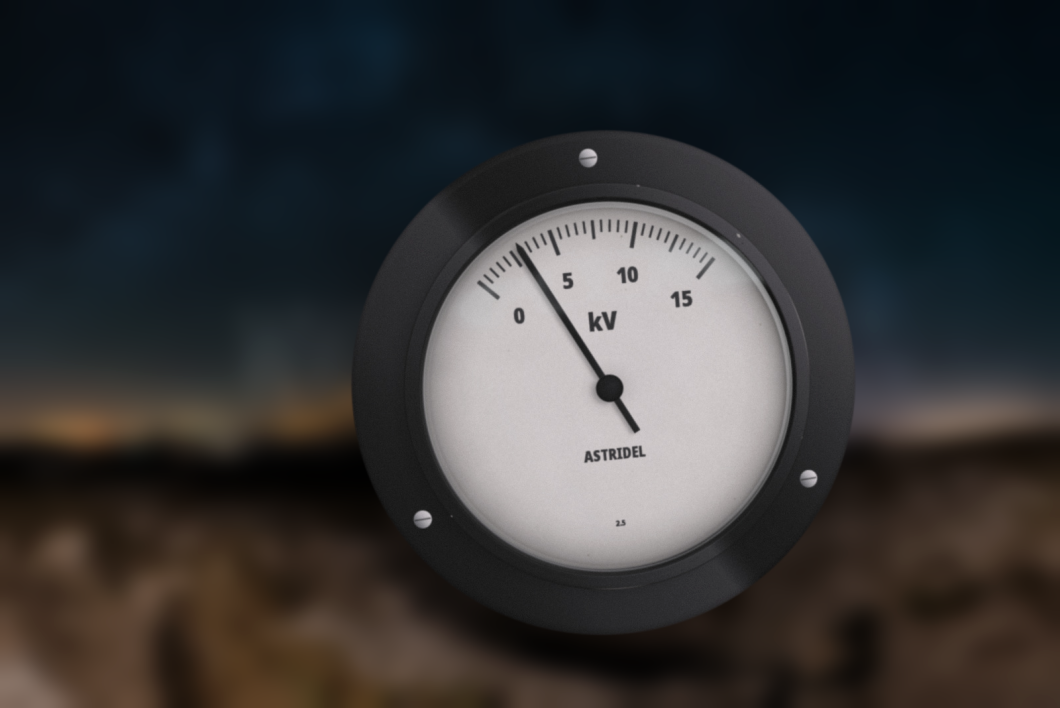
kV 3
